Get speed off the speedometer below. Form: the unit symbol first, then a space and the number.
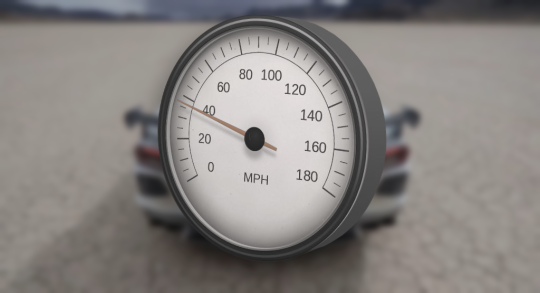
mph 37.5
